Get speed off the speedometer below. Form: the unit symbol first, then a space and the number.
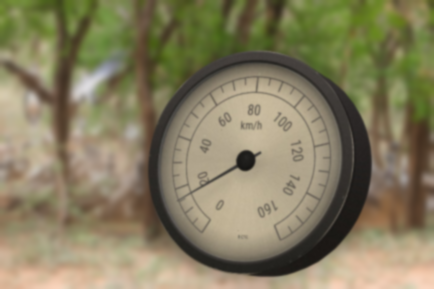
km/h 15
